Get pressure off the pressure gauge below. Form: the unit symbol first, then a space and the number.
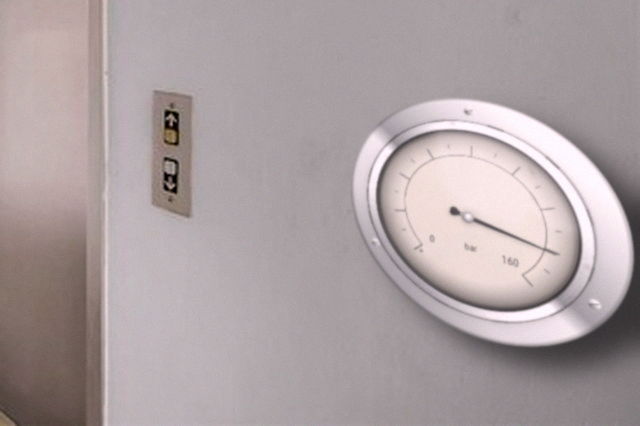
bar 140
